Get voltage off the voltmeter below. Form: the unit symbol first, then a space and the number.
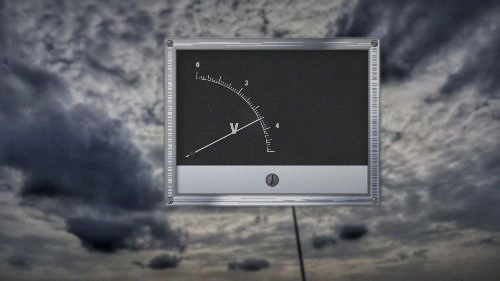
V 3.5
